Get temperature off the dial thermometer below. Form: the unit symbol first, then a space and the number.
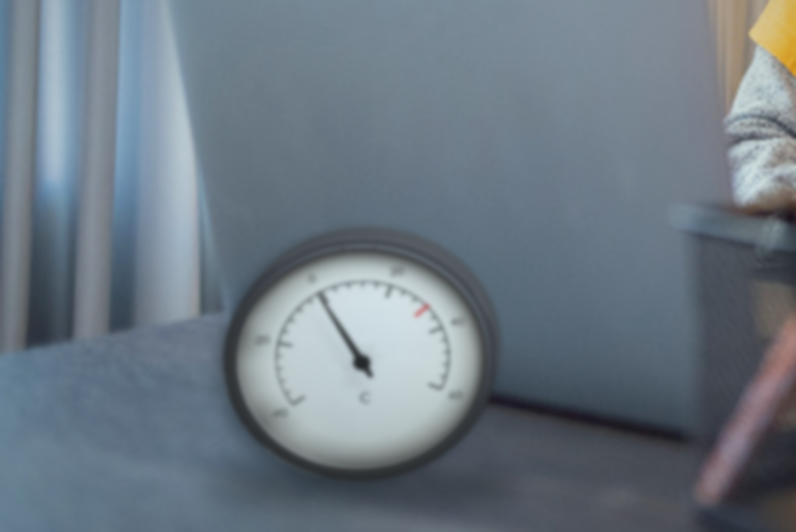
°C 0
